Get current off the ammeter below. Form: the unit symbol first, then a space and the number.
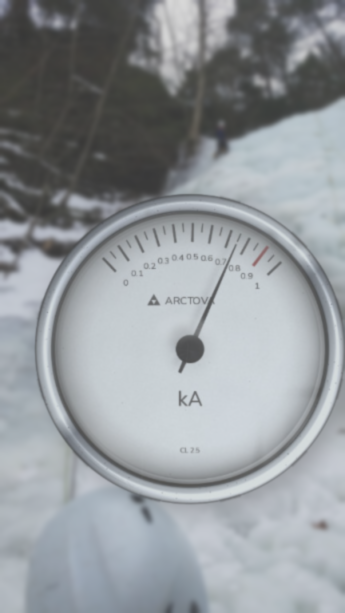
kA 0.75
